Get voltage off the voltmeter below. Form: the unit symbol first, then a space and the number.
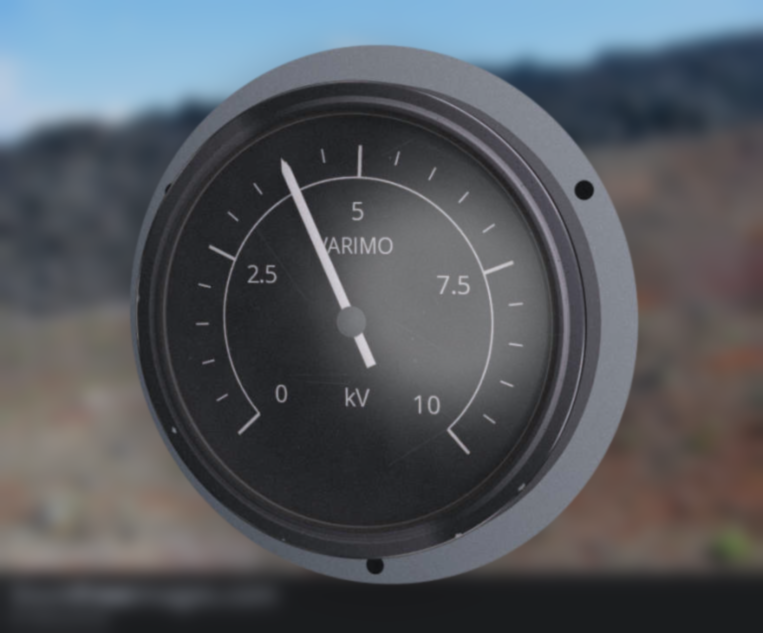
kV 4
